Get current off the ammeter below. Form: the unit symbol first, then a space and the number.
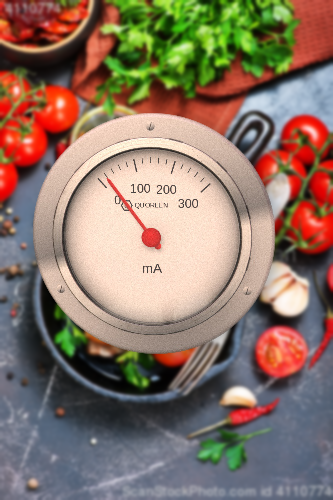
mA 20
